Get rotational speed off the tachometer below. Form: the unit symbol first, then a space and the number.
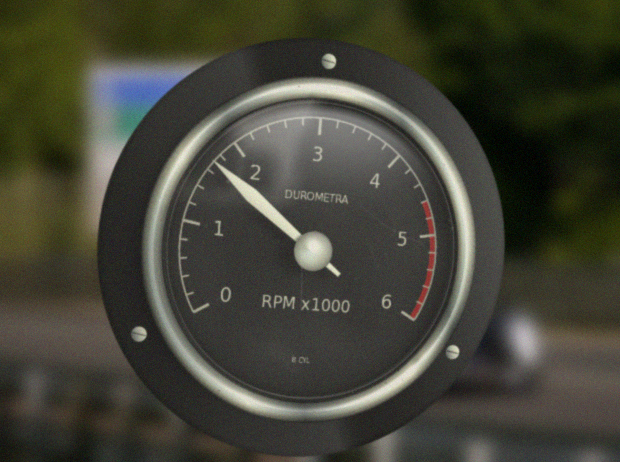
rpm 1700
